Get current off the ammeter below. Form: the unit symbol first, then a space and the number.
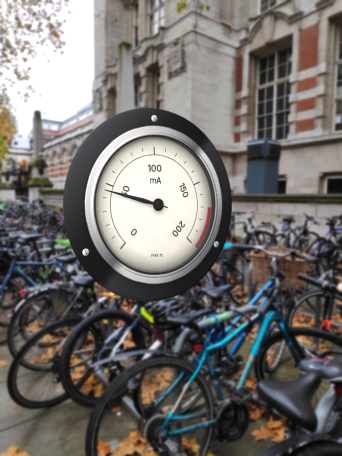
mA 45
